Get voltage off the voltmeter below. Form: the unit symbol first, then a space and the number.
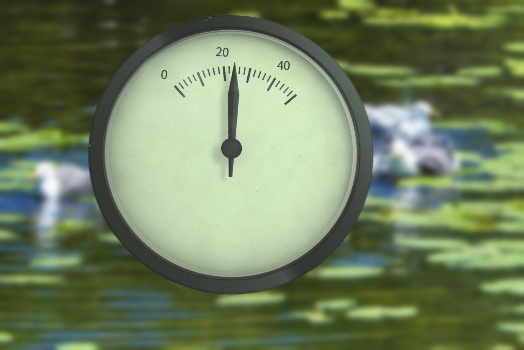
V 24
